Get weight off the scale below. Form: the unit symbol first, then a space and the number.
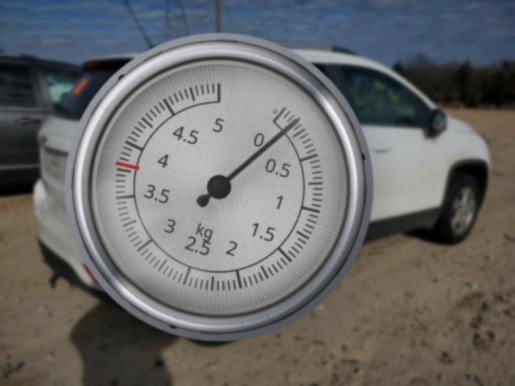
kg 0.15
